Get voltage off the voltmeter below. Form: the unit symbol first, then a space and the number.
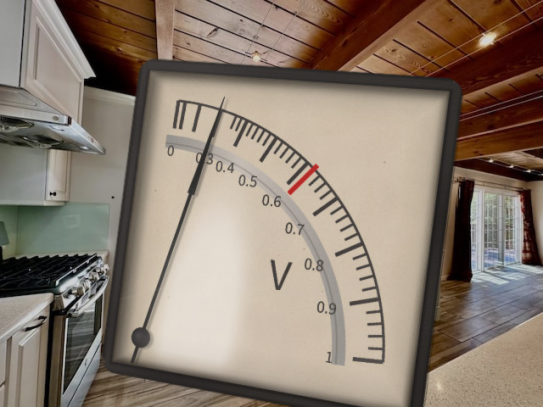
V 0.3
